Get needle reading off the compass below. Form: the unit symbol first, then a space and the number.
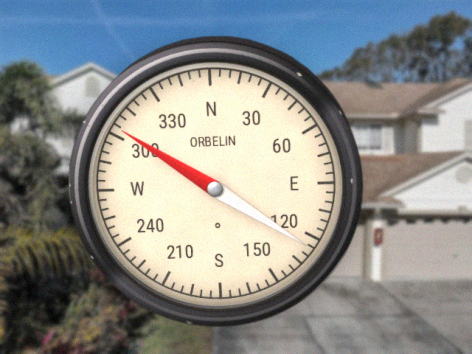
° 305
